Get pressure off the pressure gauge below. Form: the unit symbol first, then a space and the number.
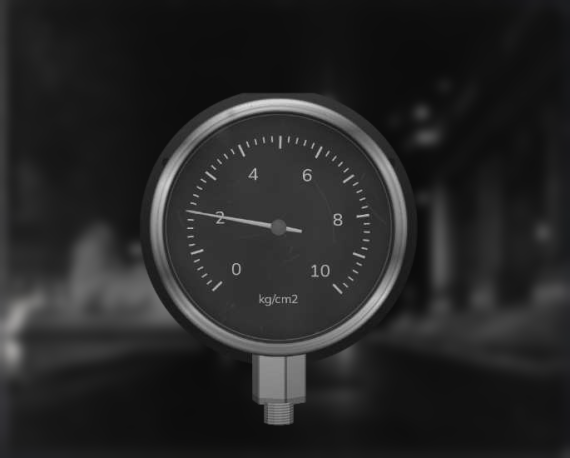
kg/cm² 2
